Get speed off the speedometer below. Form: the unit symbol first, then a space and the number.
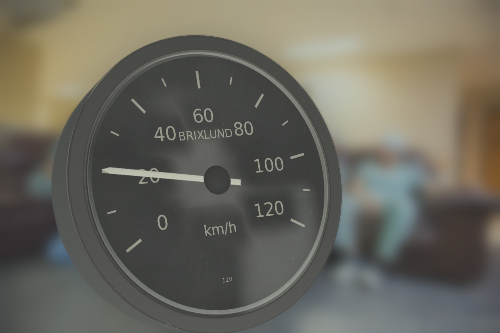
km/h 20
